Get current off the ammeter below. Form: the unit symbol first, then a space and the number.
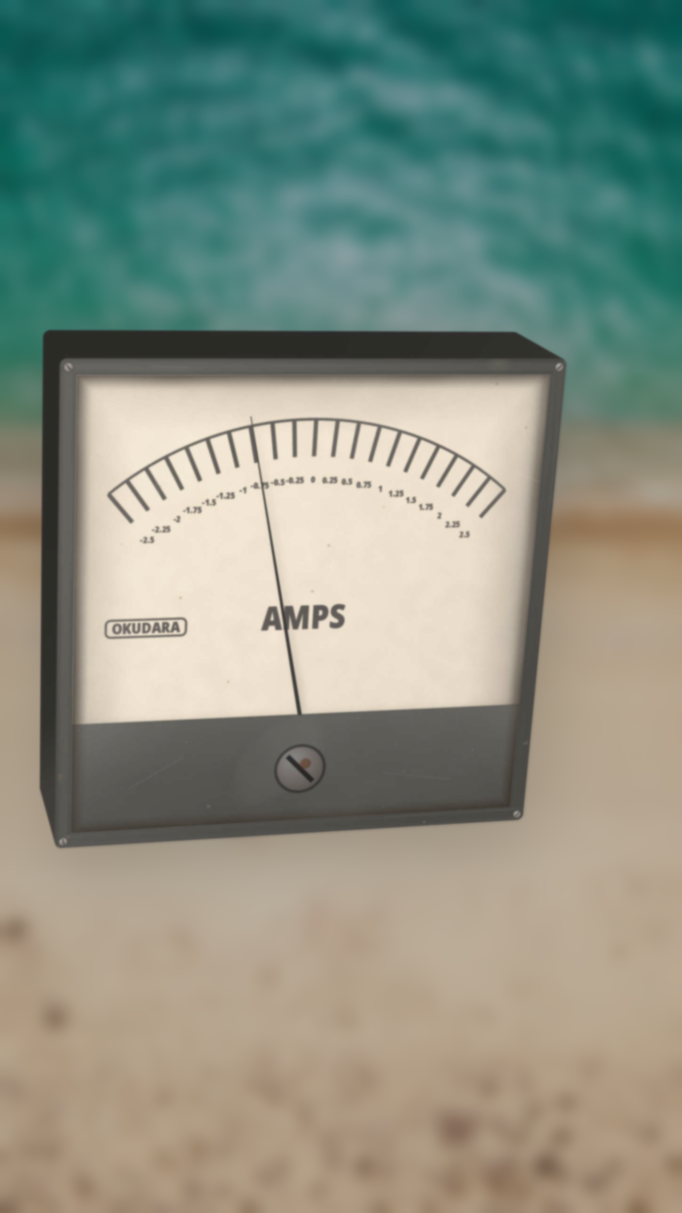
A -0.75
